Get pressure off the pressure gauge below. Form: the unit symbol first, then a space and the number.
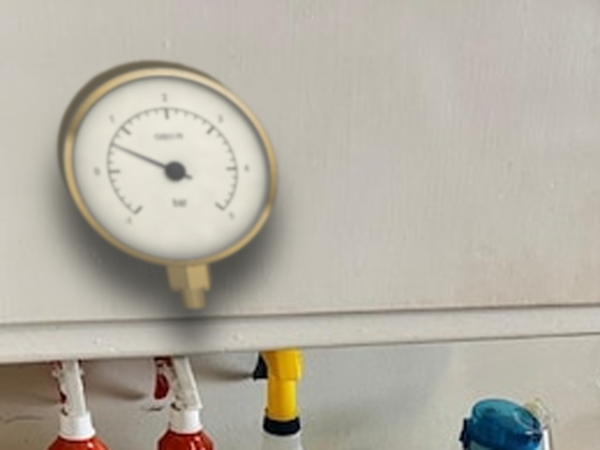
bar 0.6
